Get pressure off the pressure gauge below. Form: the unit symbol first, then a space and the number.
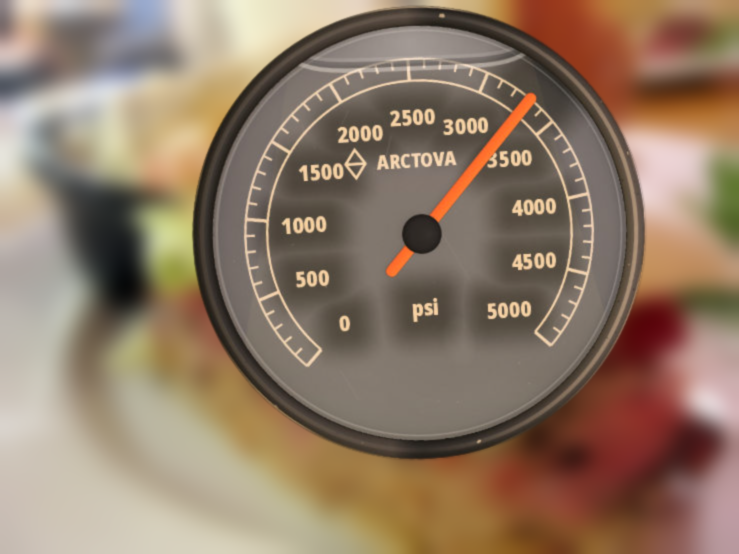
psi 3300
